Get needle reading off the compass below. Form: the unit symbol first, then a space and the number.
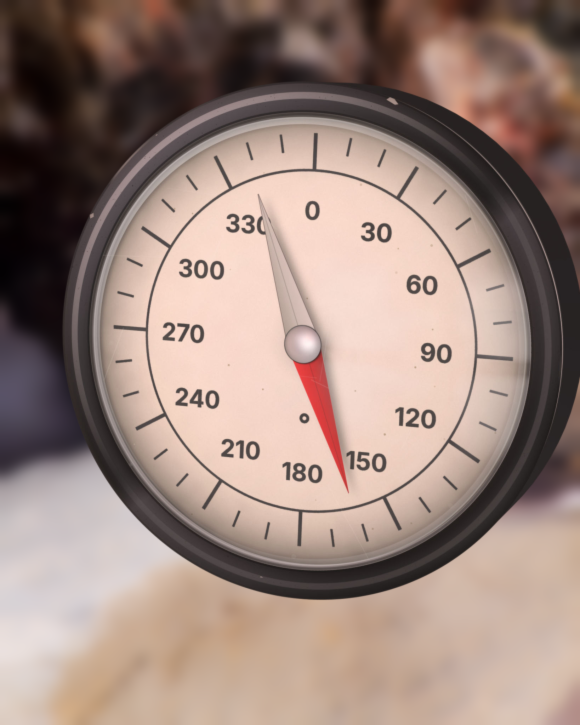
° 160
